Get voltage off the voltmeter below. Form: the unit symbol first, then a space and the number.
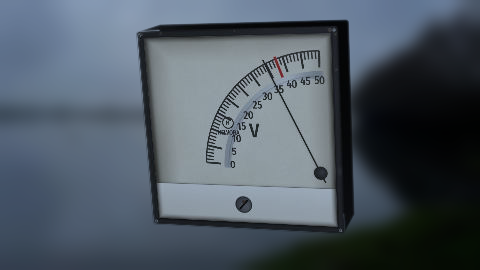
V 35
